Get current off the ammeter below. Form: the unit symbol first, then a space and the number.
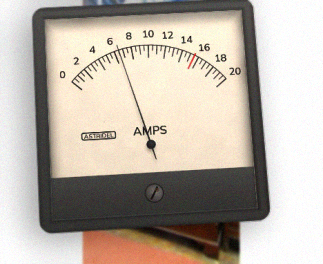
A 6.5
